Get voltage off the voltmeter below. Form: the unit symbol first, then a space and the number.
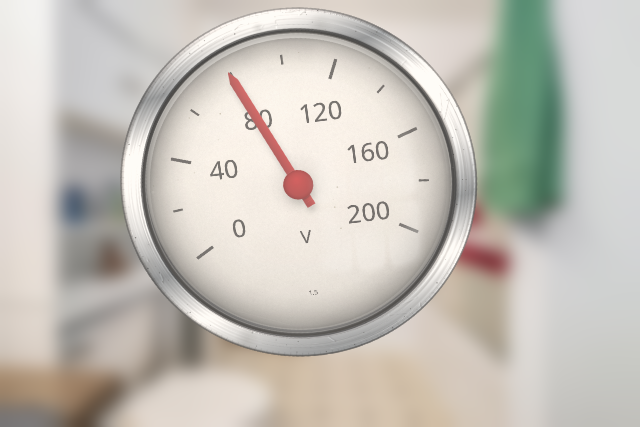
V 80
